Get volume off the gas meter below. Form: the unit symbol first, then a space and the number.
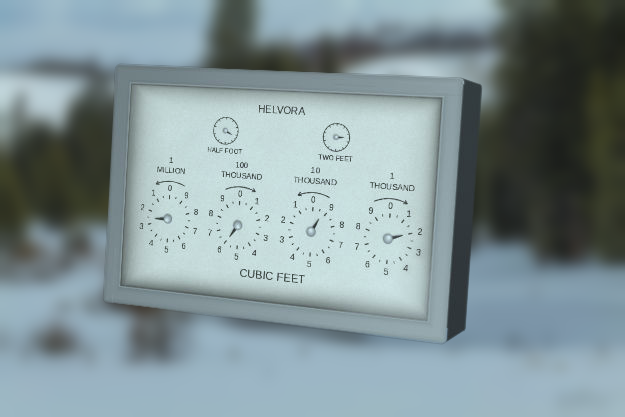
ft³ 259200
